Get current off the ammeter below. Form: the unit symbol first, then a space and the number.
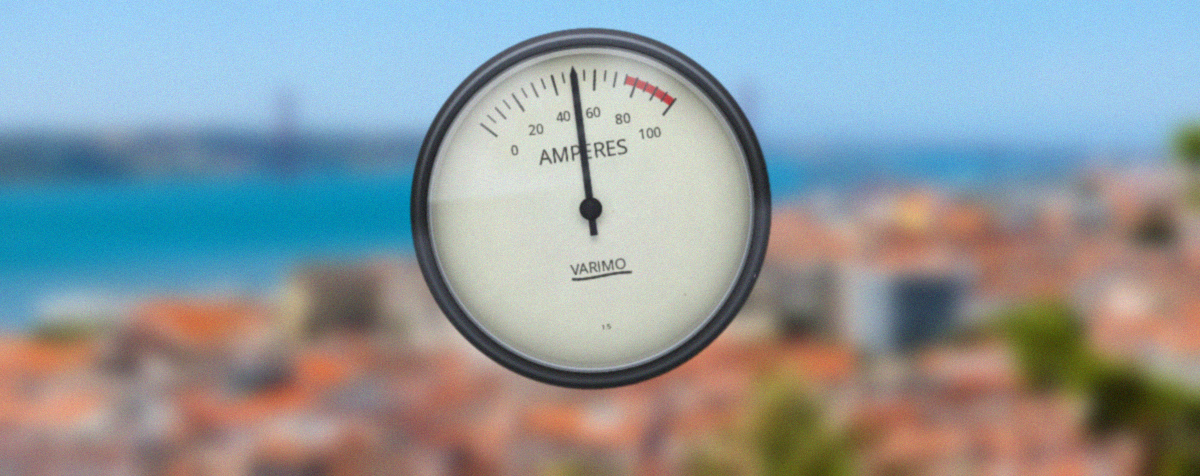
A 50
